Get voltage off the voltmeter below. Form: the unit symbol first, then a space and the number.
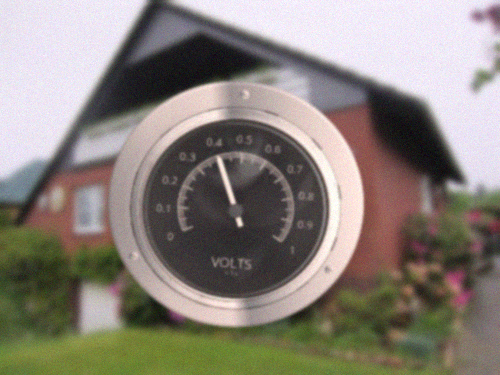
V 0.4
